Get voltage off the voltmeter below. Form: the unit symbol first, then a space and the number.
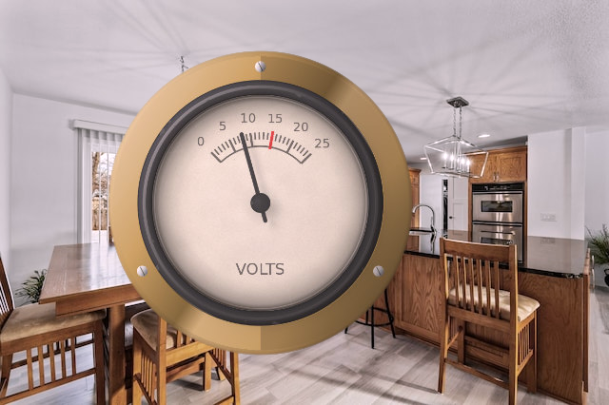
V 8
